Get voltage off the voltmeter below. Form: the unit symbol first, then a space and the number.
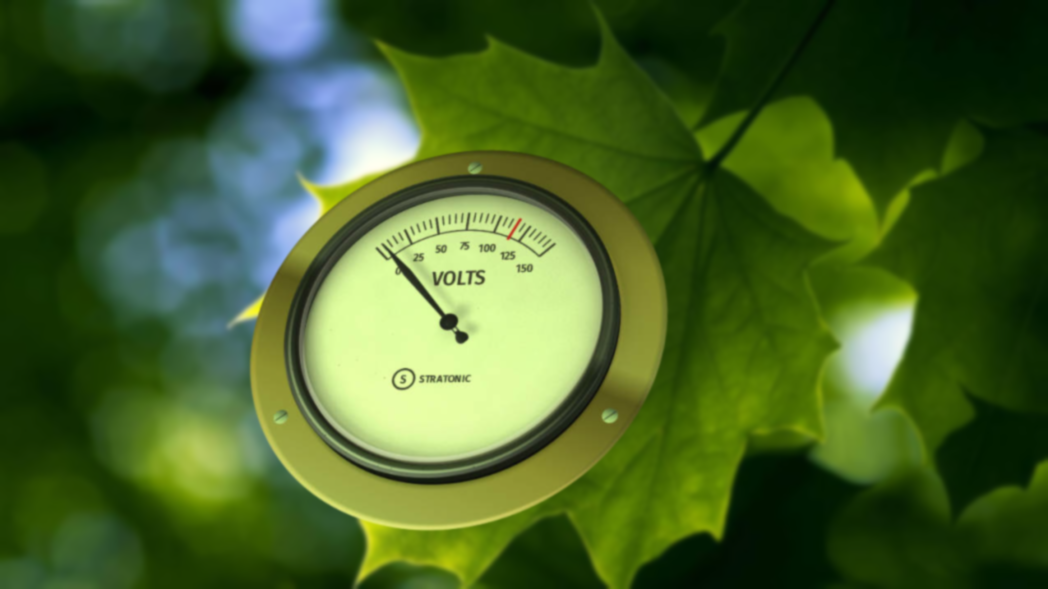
V 5
